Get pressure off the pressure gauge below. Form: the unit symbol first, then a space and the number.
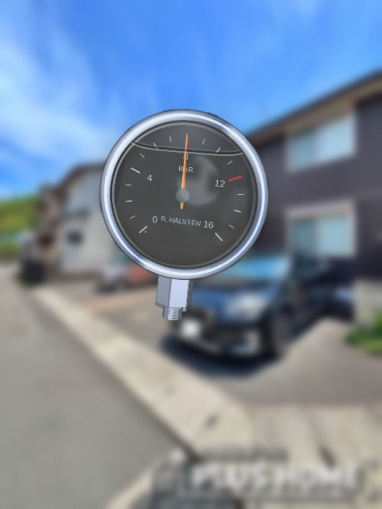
bar 8
